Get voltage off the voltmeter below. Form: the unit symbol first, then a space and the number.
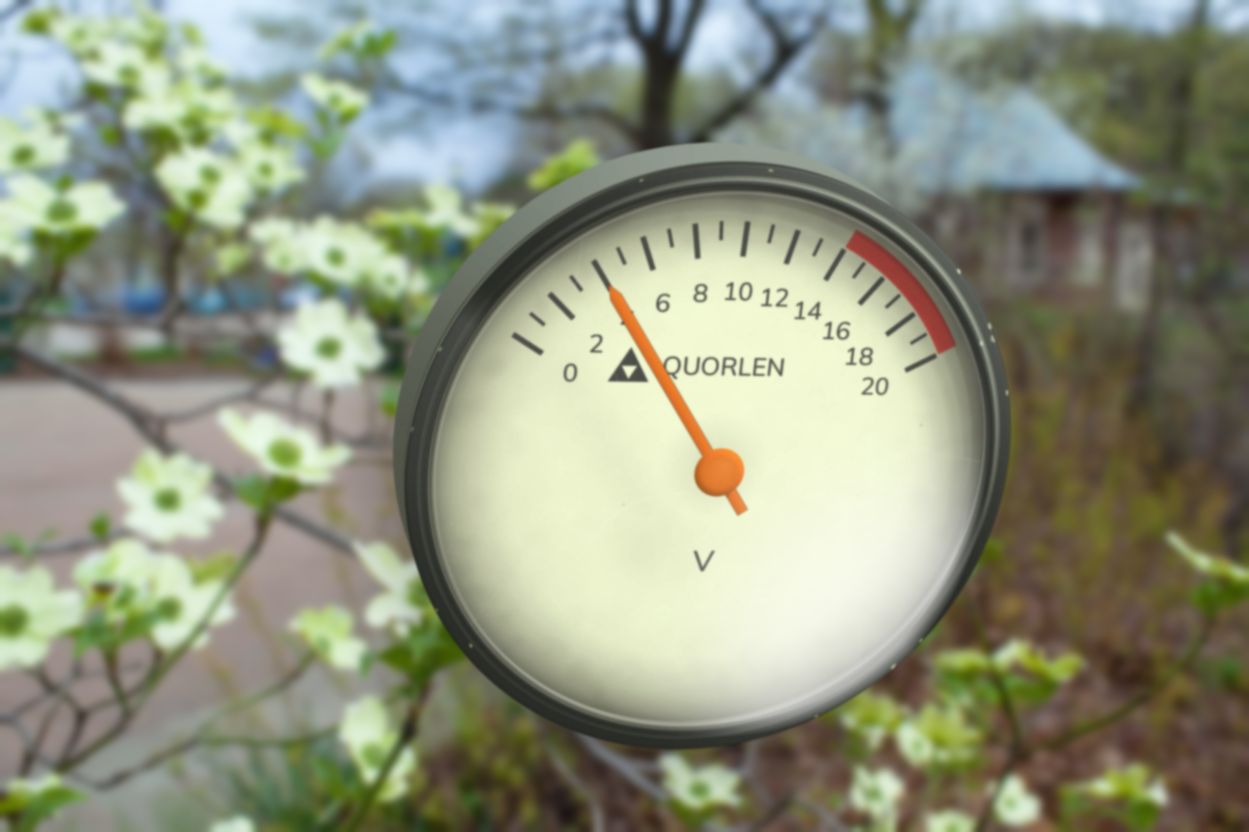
V 4
